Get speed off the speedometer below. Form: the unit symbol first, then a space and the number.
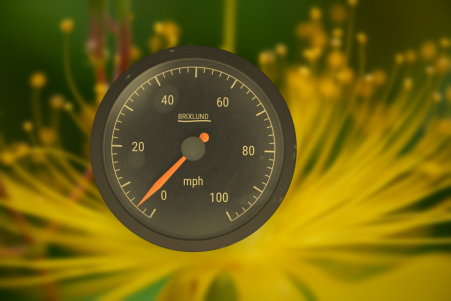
mph 4
